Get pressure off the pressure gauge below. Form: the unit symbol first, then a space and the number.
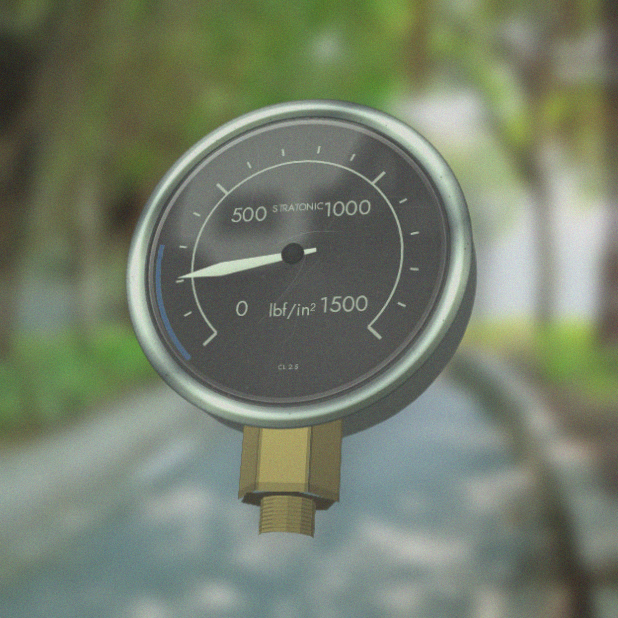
psi 200
